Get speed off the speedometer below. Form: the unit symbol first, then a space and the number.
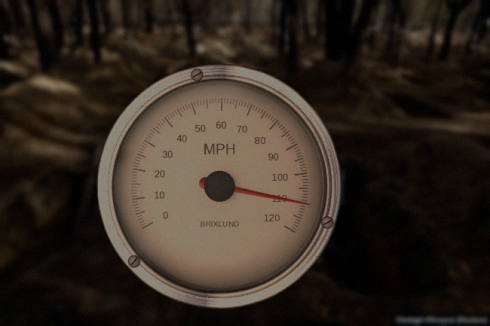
mph 110
